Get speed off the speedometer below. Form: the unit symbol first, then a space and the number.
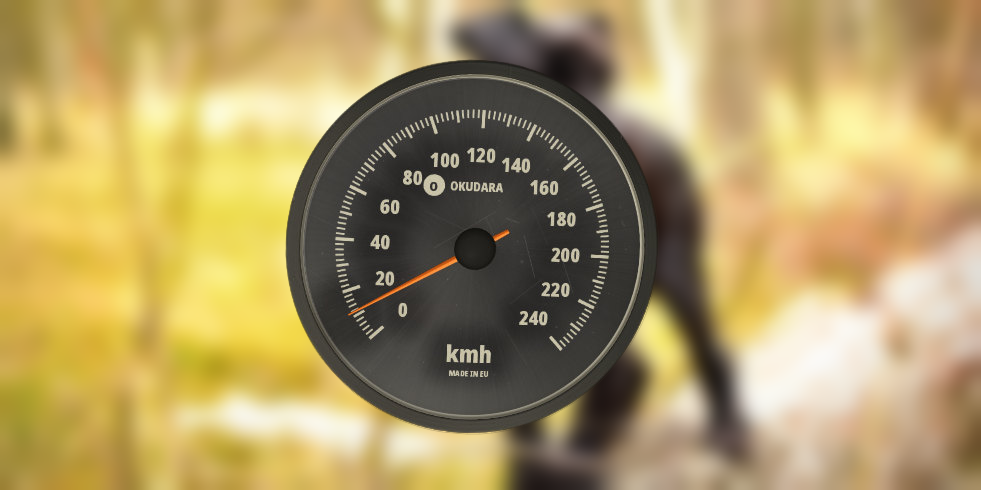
km/h 12
